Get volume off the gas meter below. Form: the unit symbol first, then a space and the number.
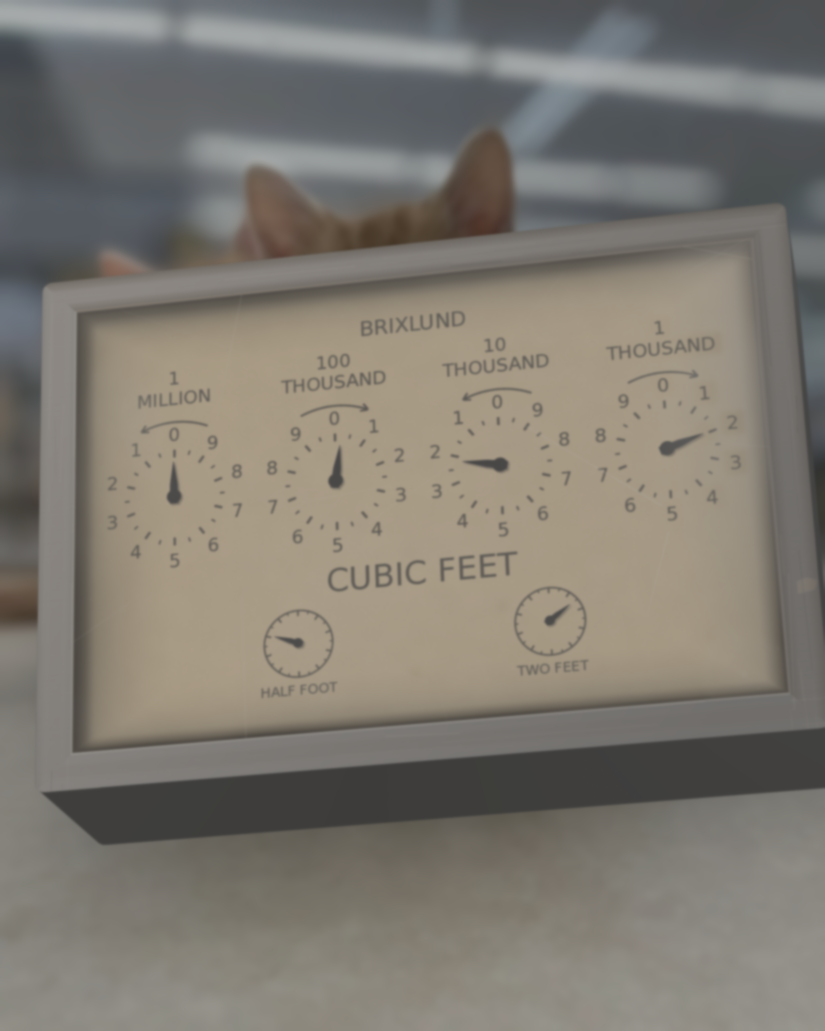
ft³ 2200
